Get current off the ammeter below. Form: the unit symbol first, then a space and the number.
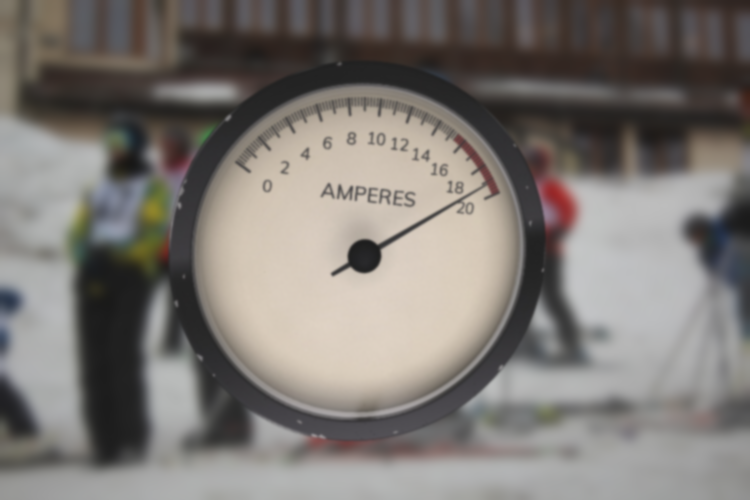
A 19
